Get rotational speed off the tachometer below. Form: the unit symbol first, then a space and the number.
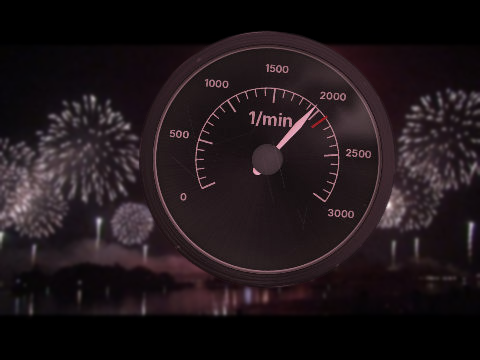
rpm 1950
